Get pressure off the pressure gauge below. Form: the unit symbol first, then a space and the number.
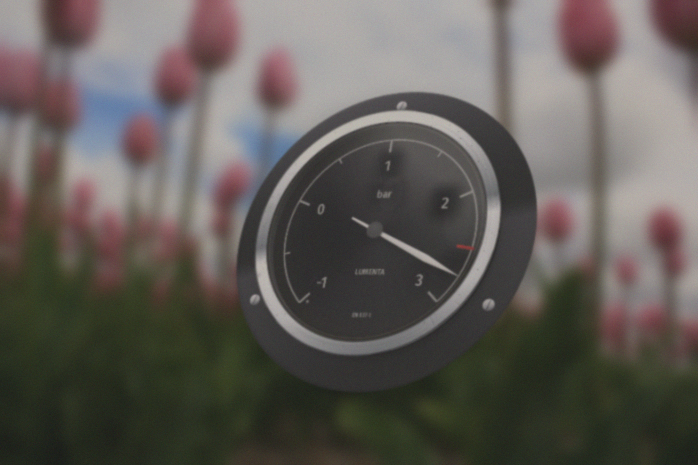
bar 2.75
